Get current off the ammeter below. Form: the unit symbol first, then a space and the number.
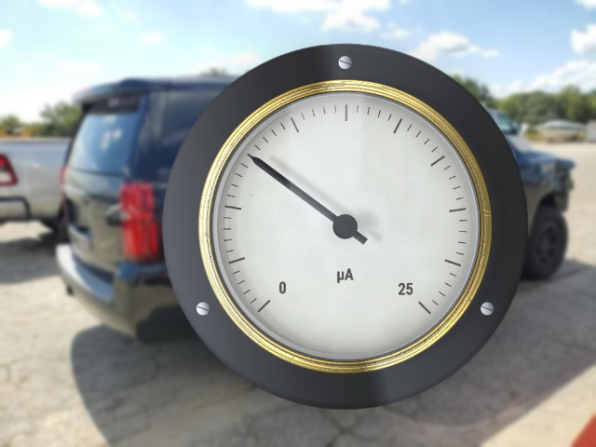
µA 7.5
